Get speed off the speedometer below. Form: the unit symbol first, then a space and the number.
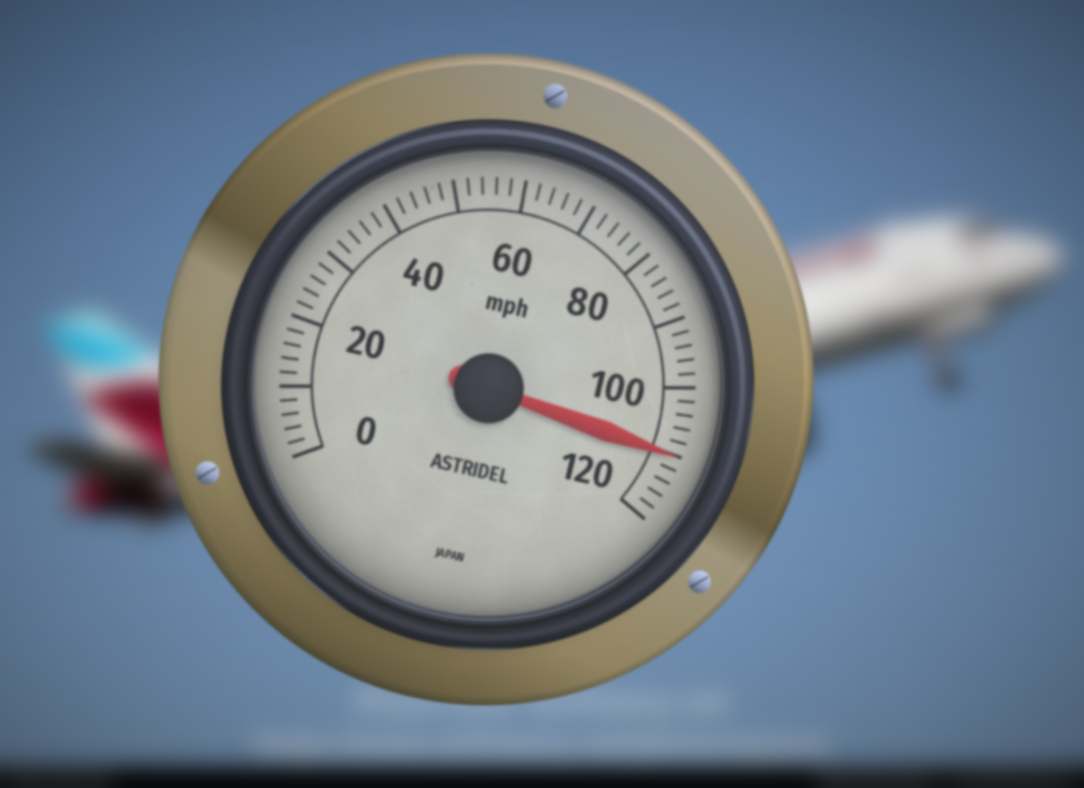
mph 110
